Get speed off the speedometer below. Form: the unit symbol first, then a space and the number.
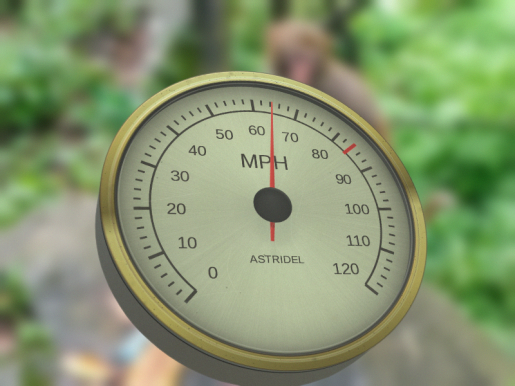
mph 64
